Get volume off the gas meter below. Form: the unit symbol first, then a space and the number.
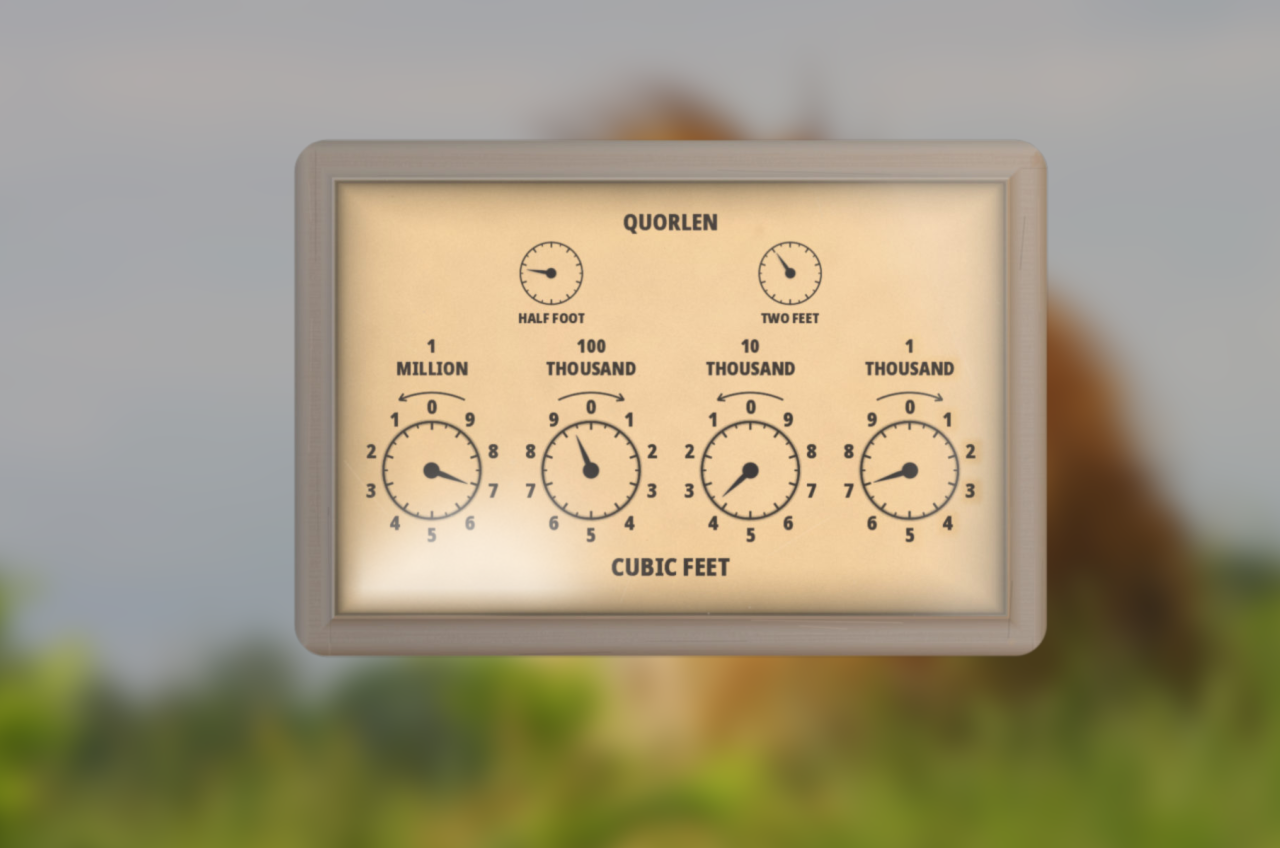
ft³ 693700
